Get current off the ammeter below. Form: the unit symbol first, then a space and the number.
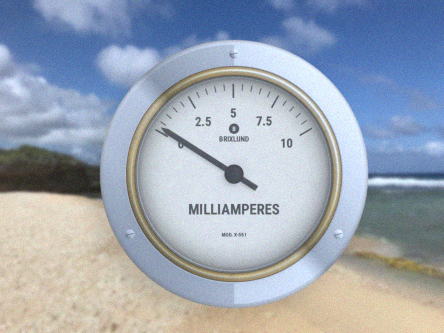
mA 0.25
